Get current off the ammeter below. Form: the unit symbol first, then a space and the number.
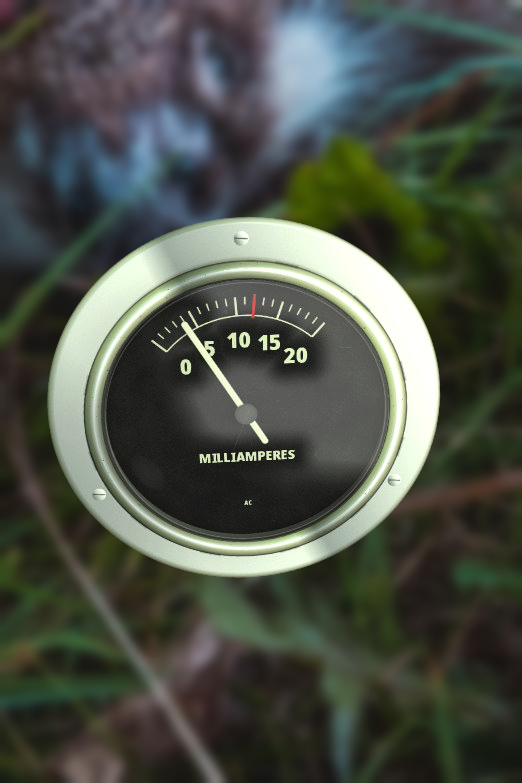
mA 4
